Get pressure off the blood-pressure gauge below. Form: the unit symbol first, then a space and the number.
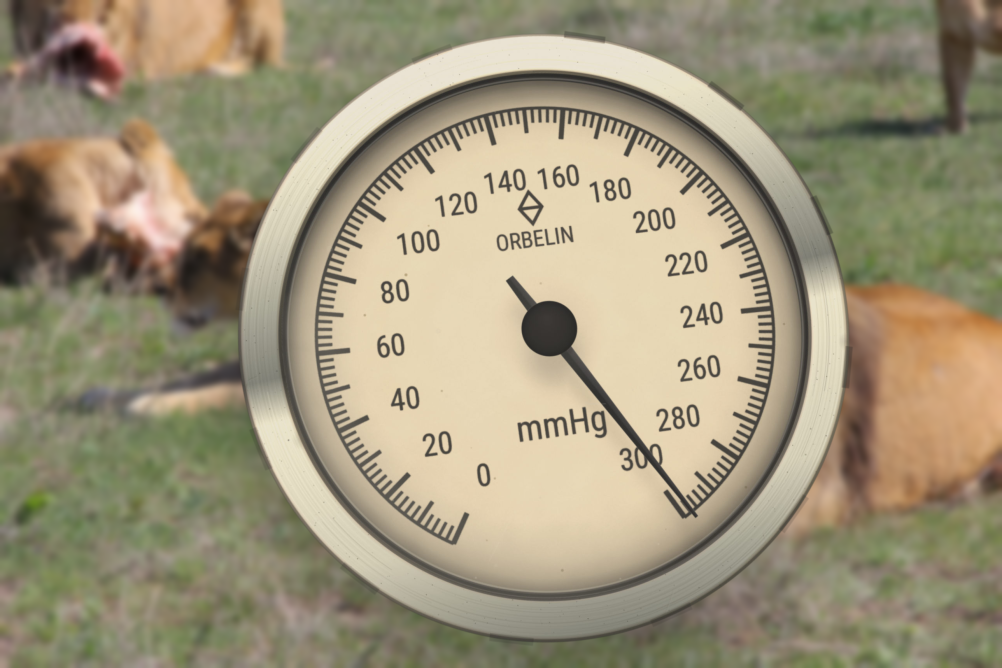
mmHg 298
